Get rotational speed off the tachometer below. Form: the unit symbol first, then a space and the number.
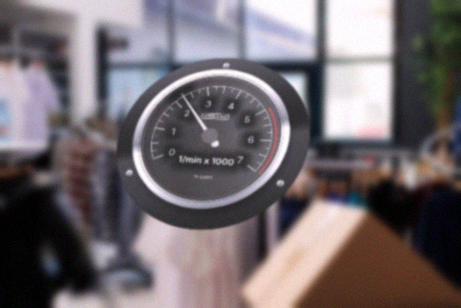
rpm 2250
